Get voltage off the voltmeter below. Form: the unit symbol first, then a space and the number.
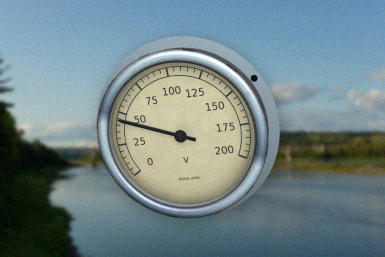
V 45
